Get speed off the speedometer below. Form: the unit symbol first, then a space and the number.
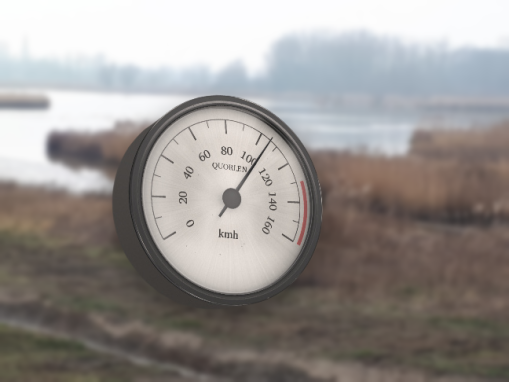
km/h 105
